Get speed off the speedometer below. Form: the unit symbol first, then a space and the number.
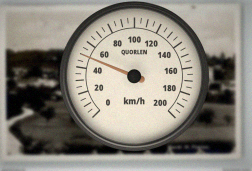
km/h 50
